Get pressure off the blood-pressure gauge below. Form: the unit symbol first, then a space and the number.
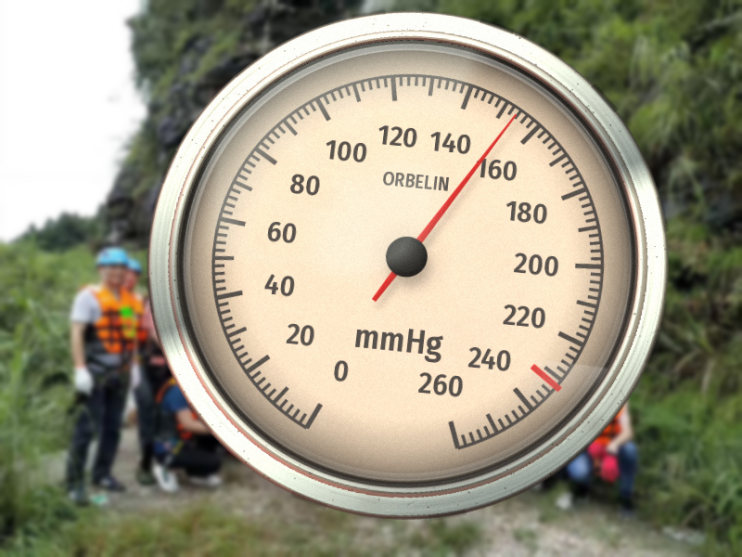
mmHg 154
